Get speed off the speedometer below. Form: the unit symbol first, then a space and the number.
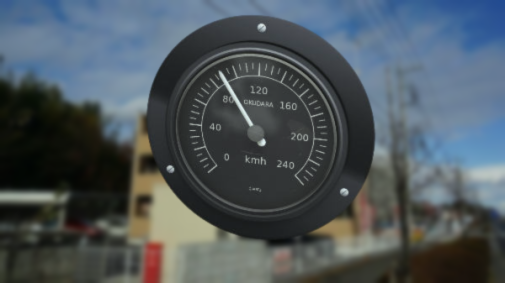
km/h 90
